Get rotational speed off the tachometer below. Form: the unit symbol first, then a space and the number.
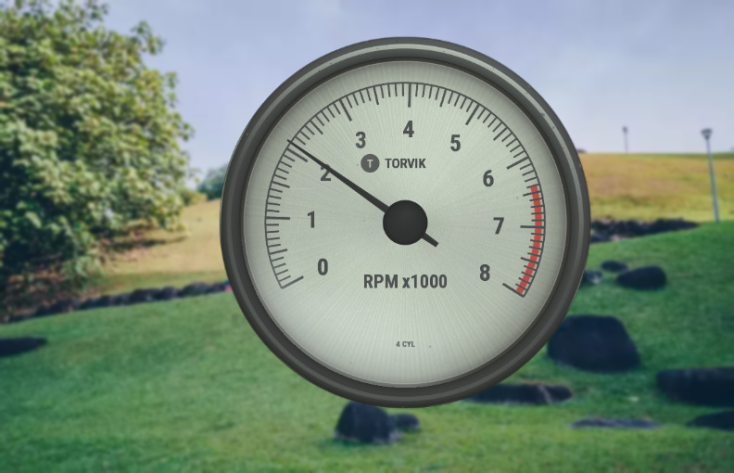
rpm 2100
